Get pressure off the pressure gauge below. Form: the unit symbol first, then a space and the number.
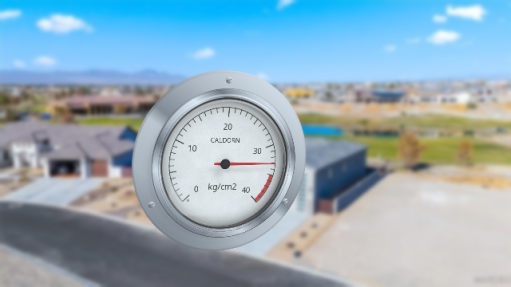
kg/cm² 33
